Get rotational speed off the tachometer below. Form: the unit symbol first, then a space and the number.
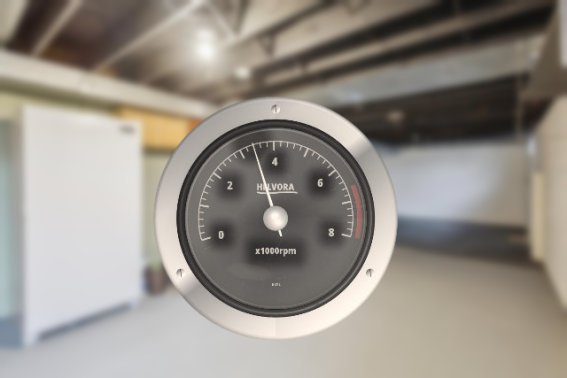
rpm 3400
